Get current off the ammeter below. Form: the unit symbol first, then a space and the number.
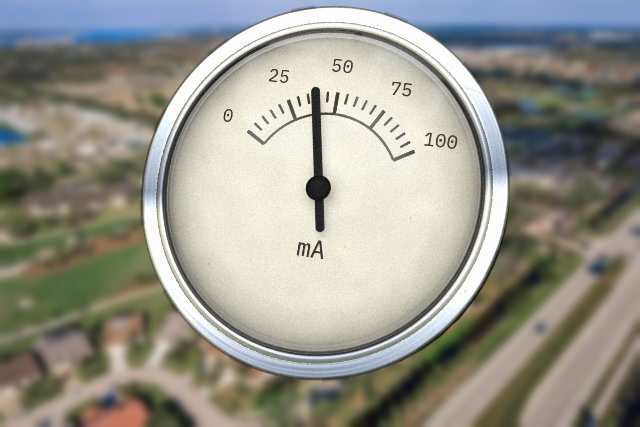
mA 40
